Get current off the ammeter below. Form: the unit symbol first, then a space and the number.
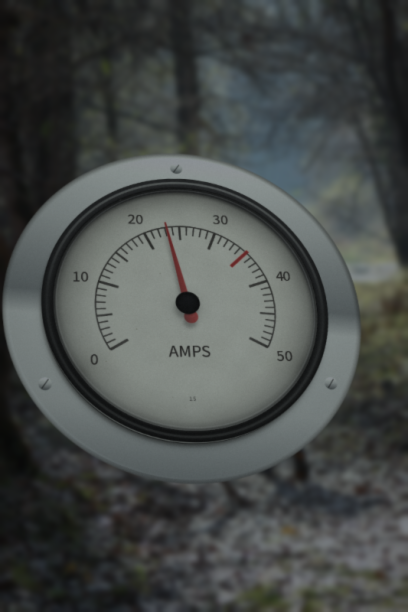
A 23
